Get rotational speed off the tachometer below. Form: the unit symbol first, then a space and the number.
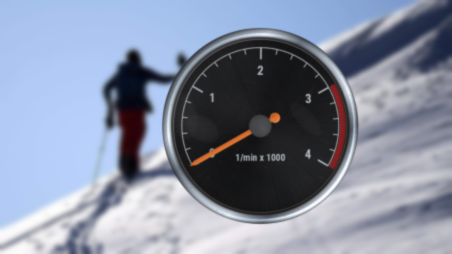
rpm 0
